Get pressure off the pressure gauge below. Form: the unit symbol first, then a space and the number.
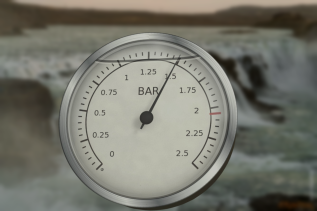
bar 1.5
